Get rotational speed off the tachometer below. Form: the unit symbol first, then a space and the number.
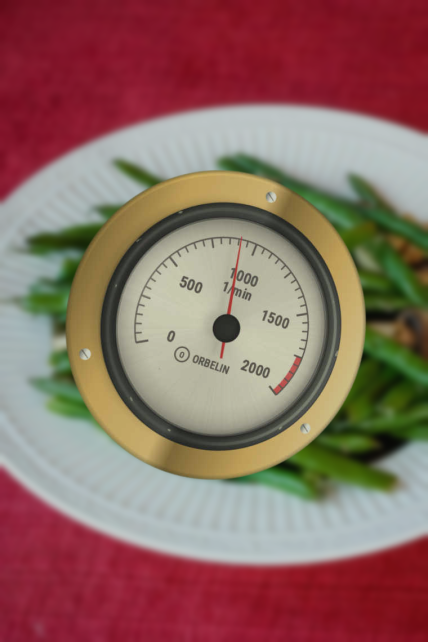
rpm 900
